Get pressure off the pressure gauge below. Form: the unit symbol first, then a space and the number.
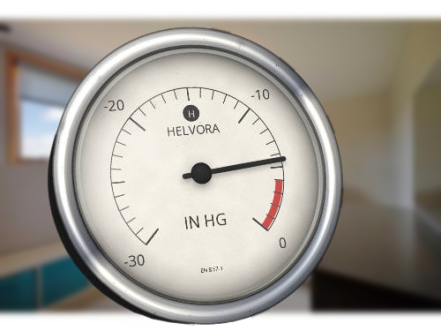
inHg -5.5
